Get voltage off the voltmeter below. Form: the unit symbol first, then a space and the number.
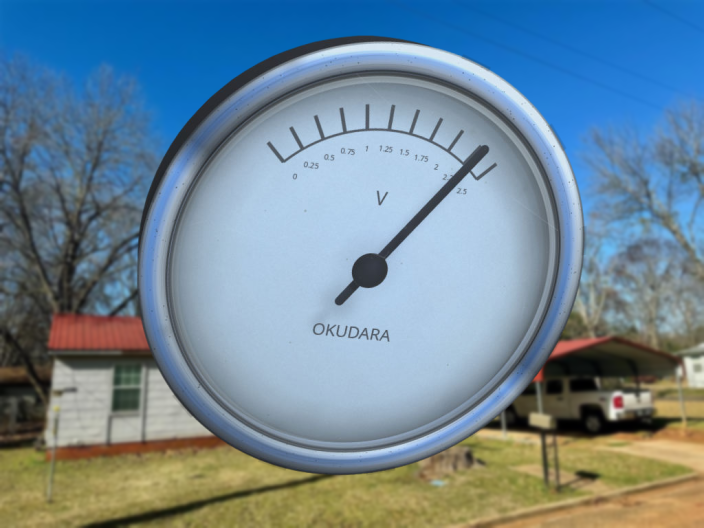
V 2.25
